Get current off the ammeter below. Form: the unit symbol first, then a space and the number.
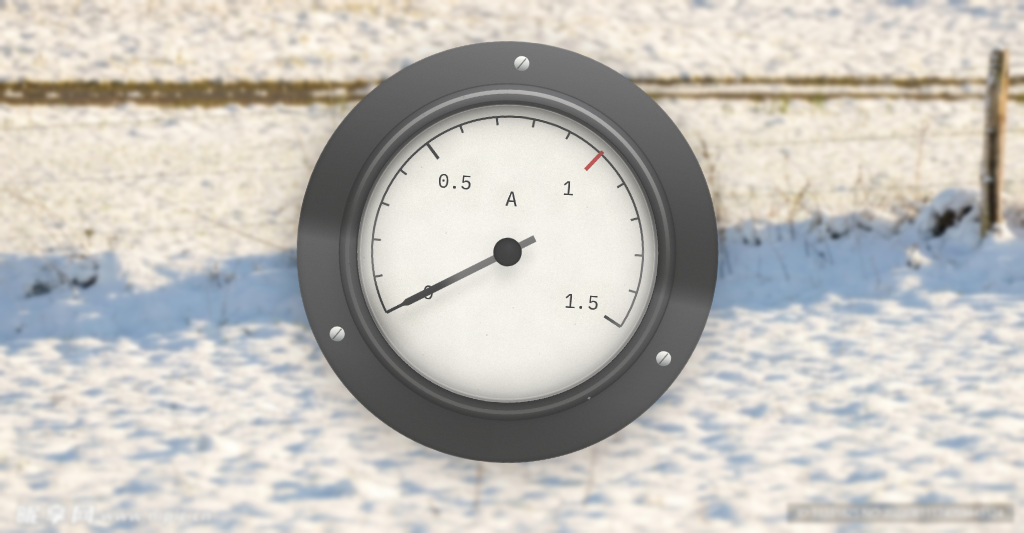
A 0
